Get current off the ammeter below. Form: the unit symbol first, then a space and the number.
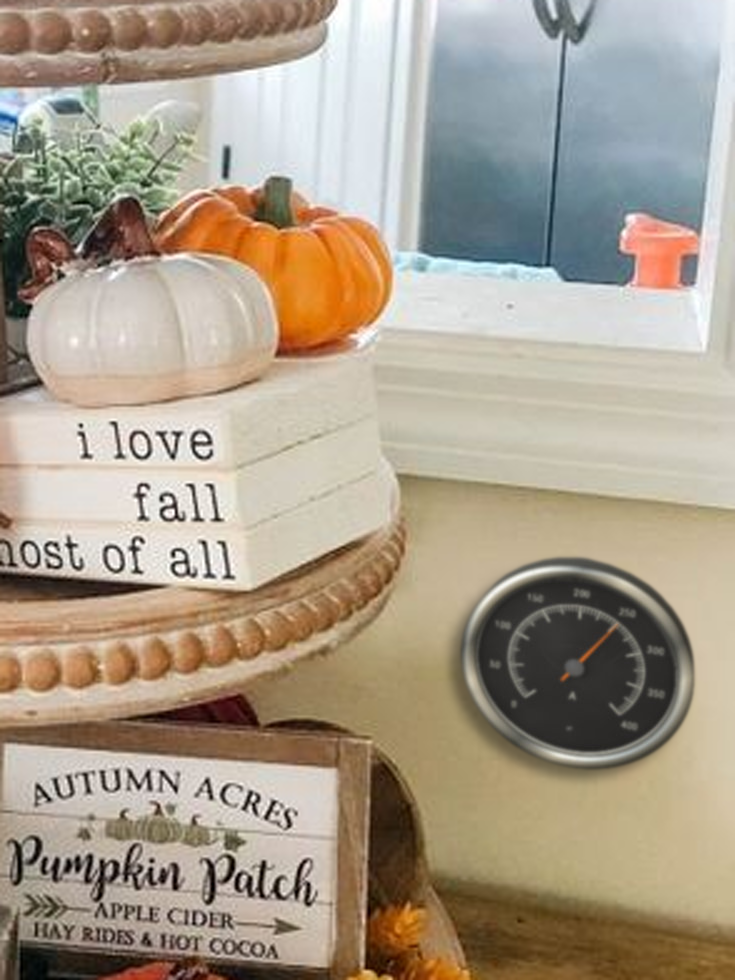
A 250
